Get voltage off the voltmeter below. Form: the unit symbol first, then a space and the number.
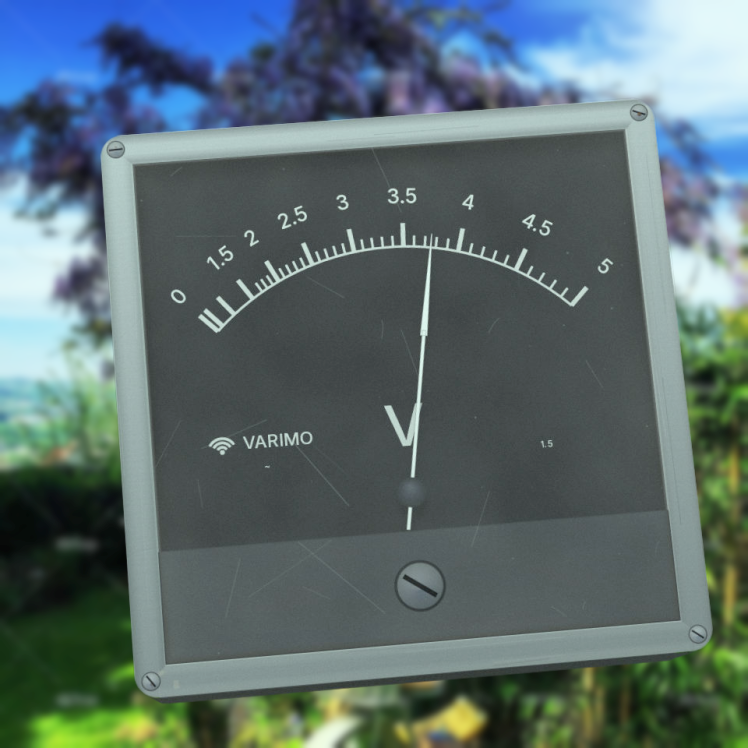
V 3.75
